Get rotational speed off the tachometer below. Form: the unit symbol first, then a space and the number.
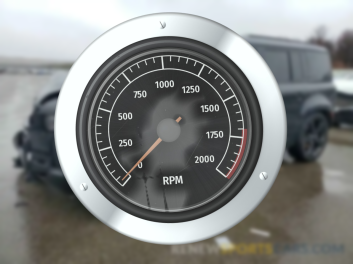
rpm 25
